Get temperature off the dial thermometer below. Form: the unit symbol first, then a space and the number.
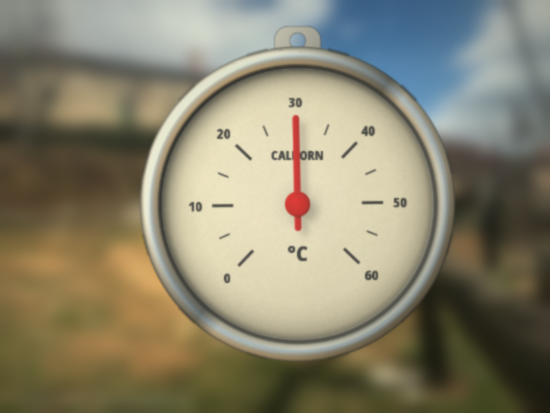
°C 30
